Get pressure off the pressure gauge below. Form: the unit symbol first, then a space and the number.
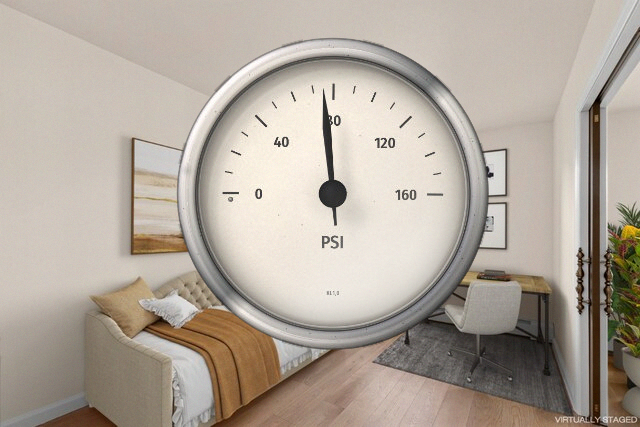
psi 75
